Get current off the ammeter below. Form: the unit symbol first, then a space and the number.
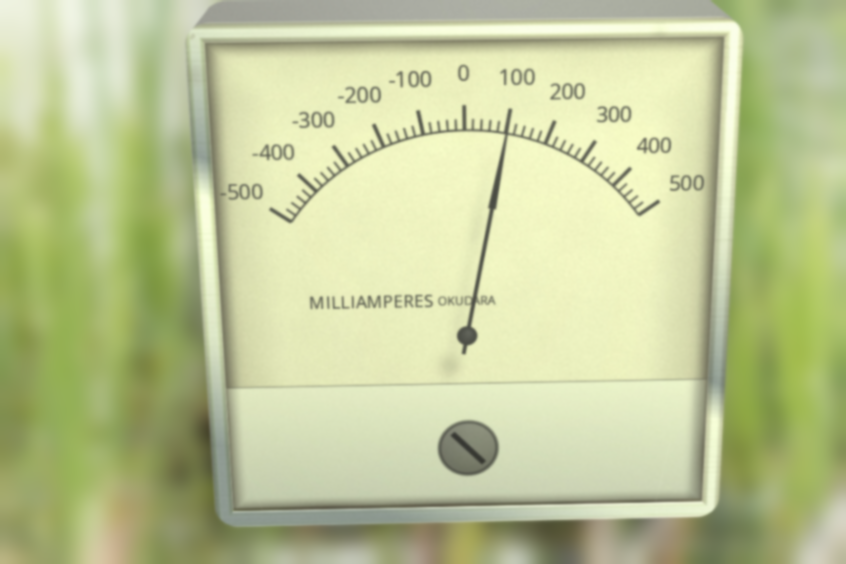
mA 100
